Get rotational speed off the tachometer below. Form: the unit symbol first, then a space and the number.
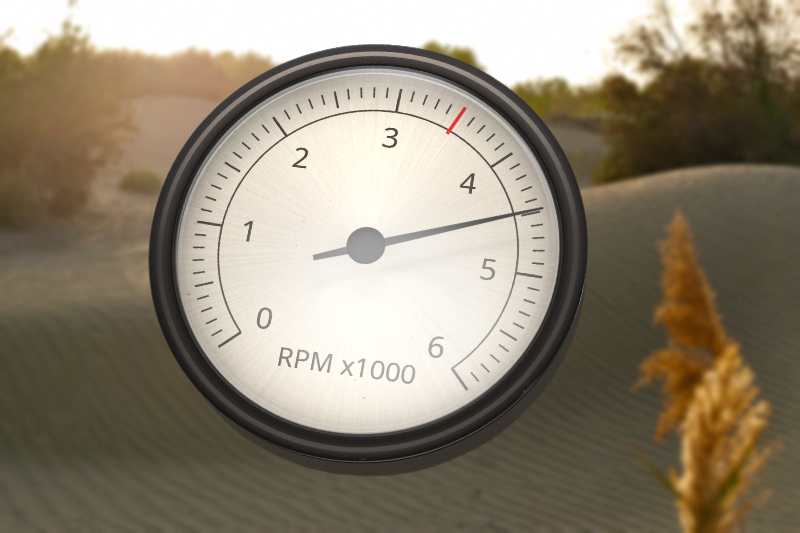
rpm 4500
